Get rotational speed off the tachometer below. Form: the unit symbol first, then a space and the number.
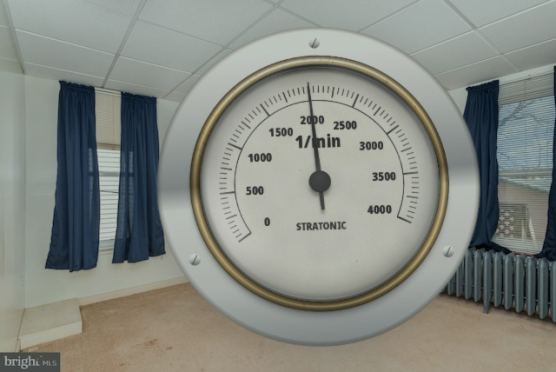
rpm 2000
